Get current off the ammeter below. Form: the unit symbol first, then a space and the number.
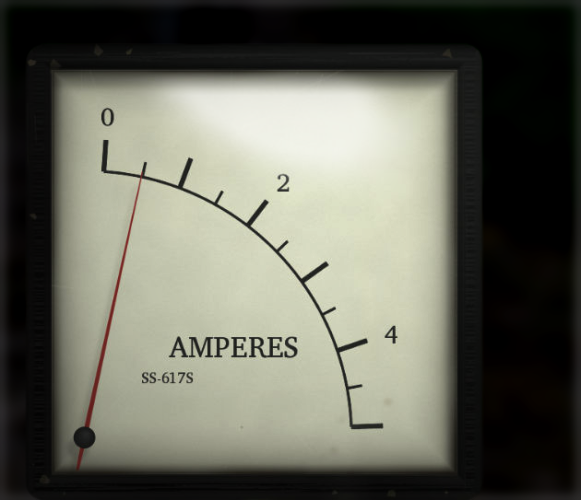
A 0.5
